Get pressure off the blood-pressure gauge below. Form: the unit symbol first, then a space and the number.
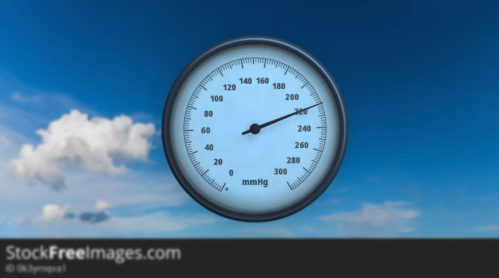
mmHg 220
